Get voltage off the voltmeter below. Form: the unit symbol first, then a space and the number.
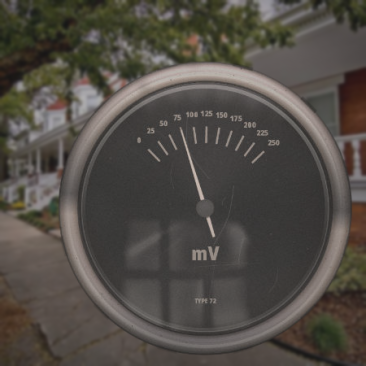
mV 75
